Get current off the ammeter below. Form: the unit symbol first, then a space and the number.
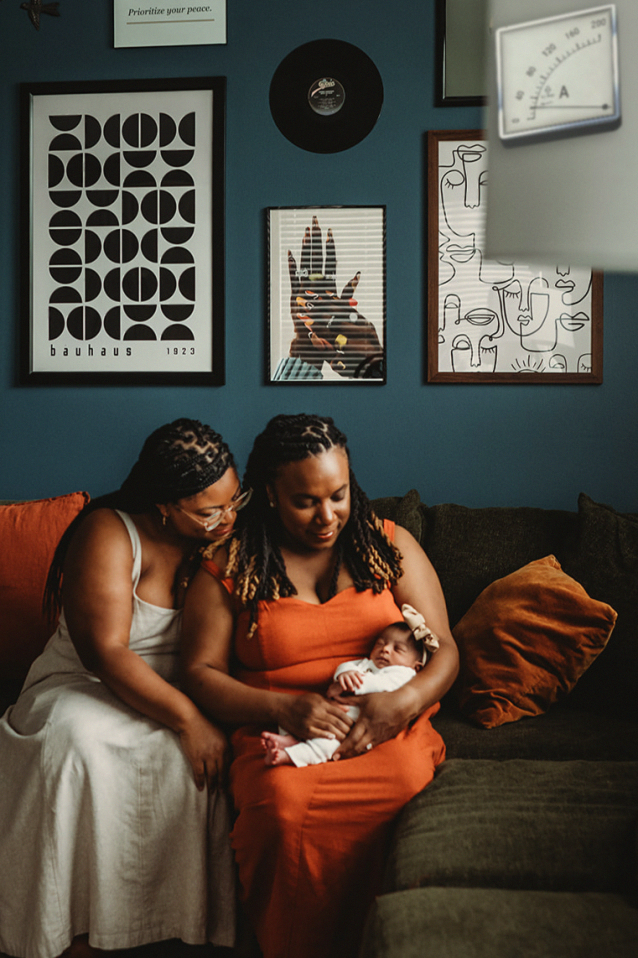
A 20
